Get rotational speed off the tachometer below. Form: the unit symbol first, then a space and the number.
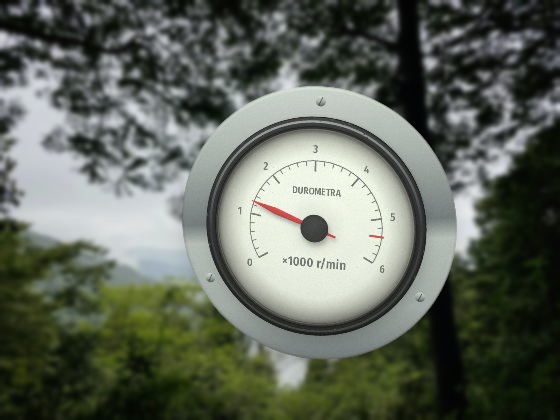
rpm 1300
